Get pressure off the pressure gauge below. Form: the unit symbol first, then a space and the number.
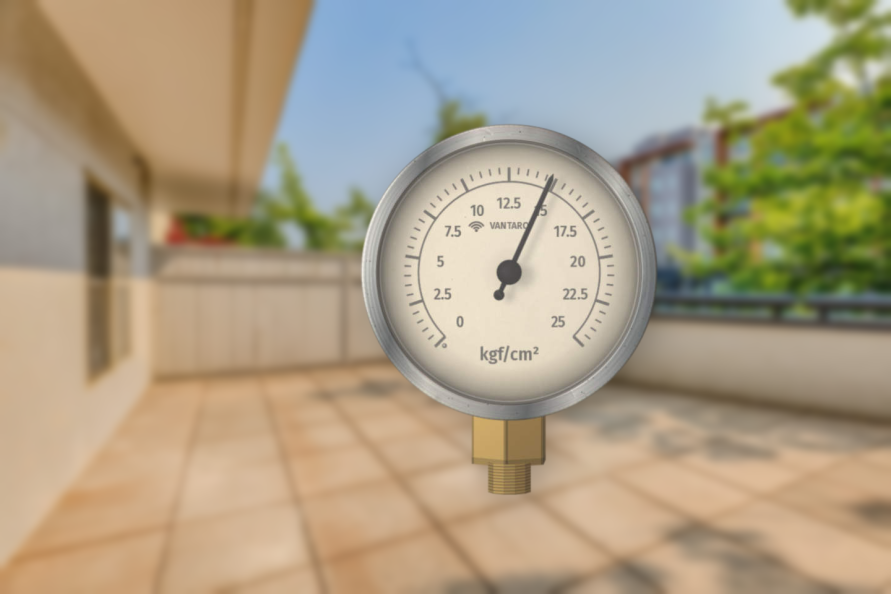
kg/cm² 14.75
